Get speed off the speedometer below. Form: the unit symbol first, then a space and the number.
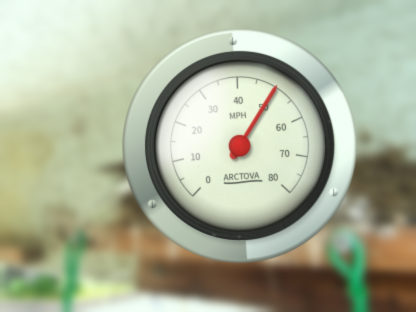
mph 50
